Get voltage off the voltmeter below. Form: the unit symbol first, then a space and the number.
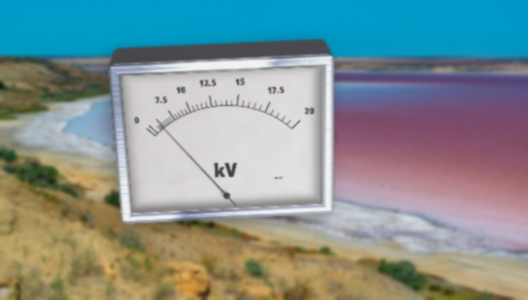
kV 5
